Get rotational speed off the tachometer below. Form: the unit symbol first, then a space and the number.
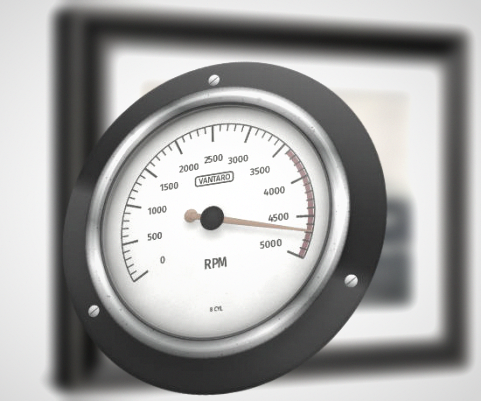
rpm 4700
